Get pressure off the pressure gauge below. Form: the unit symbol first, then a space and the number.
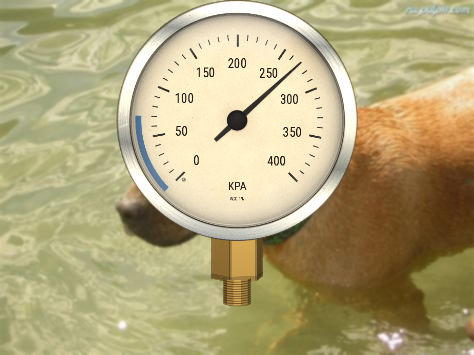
kPa 270
